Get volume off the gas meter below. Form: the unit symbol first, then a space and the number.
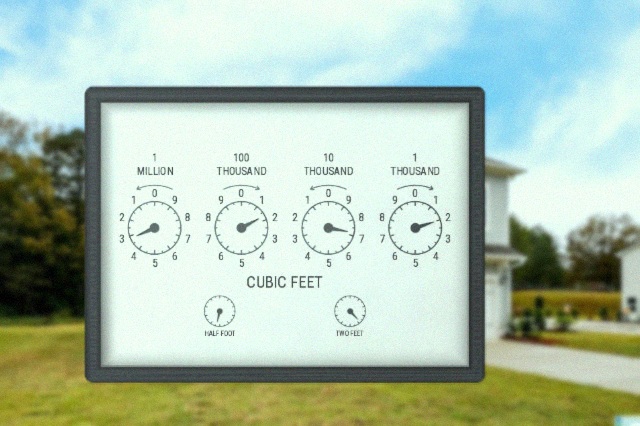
ft³ 317200
